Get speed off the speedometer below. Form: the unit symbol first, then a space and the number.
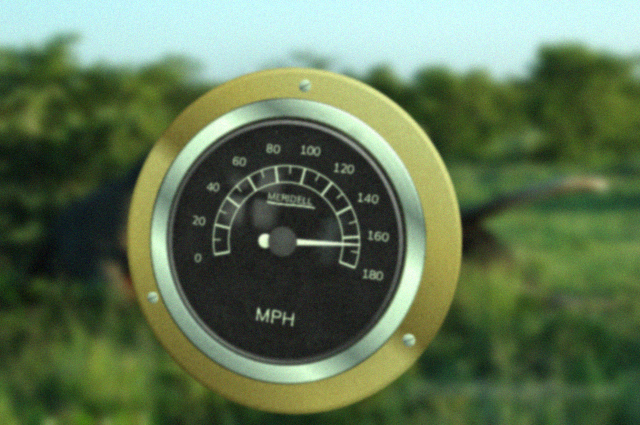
mph 165
